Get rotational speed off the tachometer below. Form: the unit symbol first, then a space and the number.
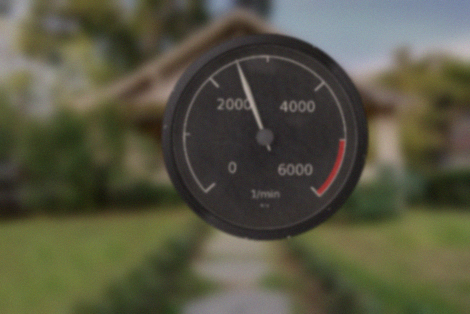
rpm 2500
